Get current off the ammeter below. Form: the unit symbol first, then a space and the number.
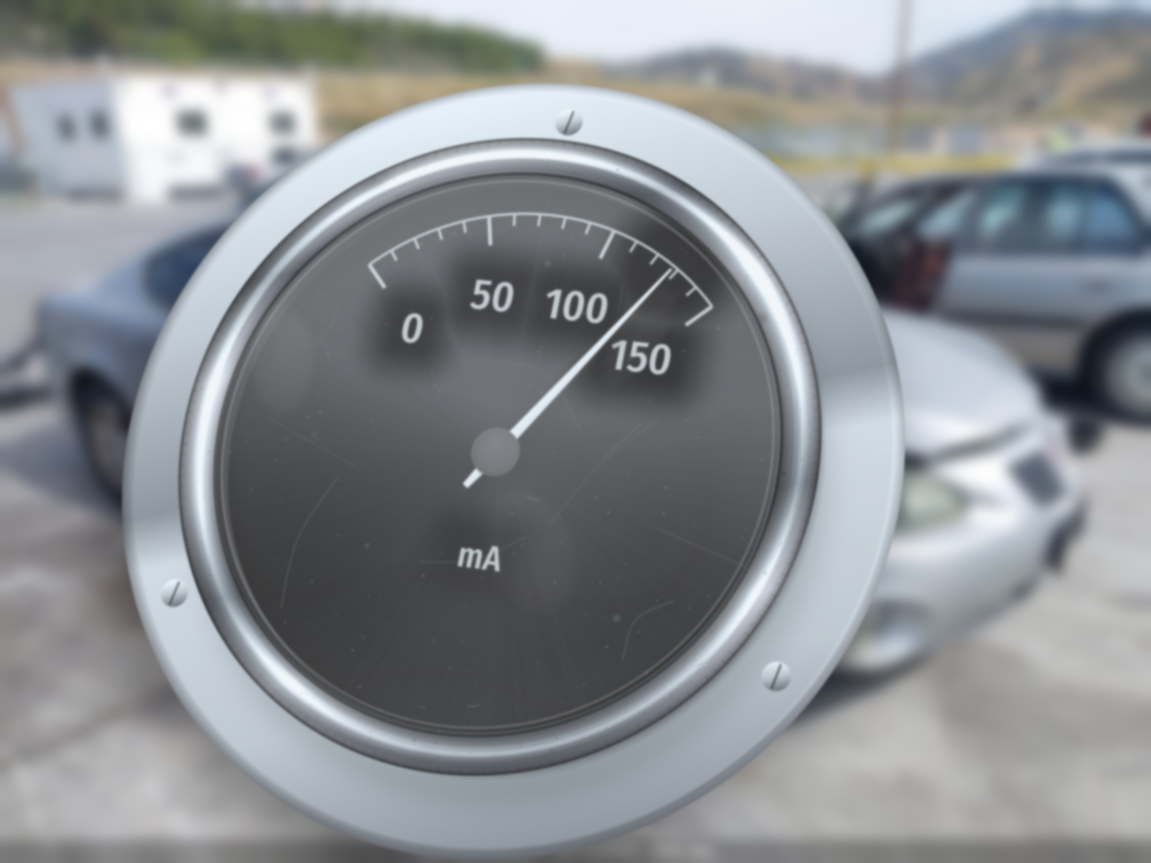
mA 130
